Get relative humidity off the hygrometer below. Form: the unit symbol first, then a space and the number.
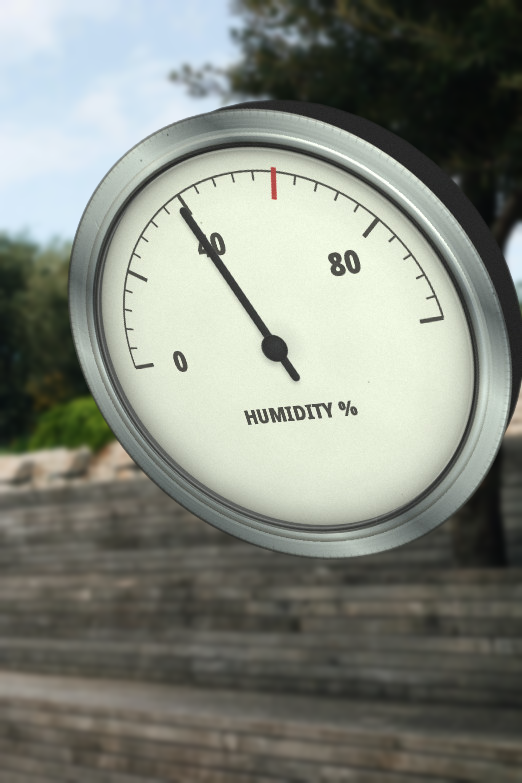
% 40
